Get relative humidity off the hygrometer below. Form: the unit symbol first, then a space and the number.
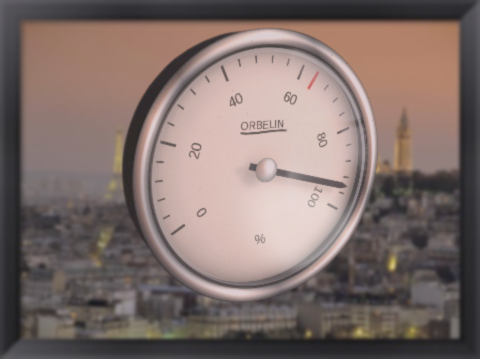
% 94
